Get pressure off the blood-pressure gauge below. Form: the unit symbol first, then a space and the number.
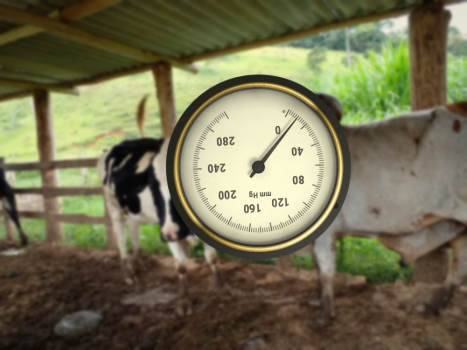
mmHg 10
